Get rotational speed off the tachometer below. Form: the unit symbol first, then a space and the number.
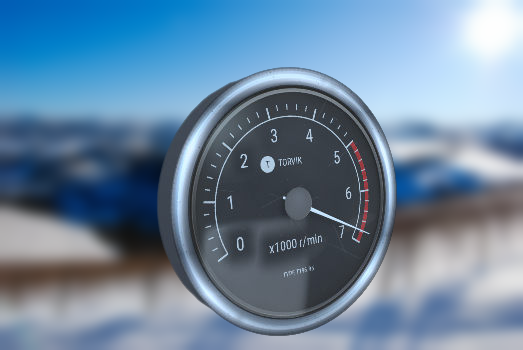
rpm 6800
